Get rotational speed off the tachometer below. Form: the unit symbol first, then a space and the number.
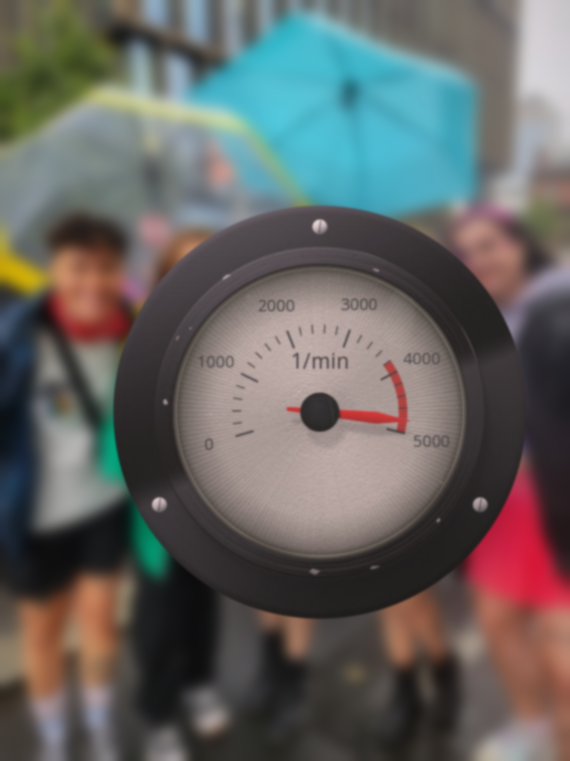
rpm 4800
